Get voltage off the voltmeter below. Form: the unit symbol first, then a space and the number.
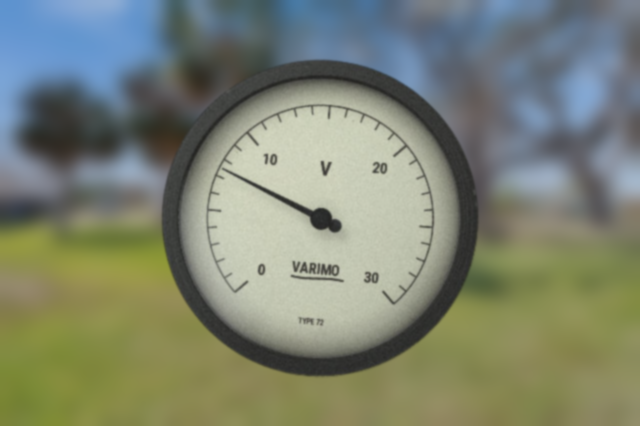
V 7.5
